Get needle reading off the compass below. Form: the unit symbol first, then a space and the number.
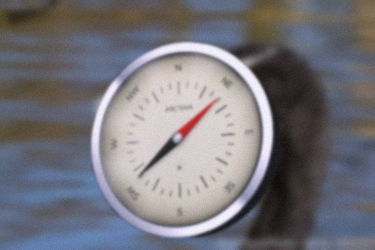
° 50
